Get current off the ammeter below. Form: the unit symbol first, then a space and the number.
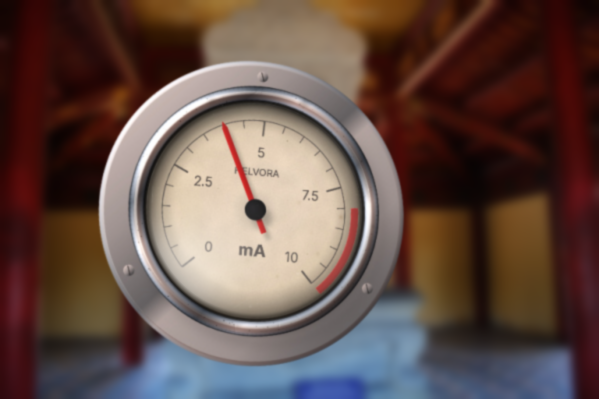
mA 4
